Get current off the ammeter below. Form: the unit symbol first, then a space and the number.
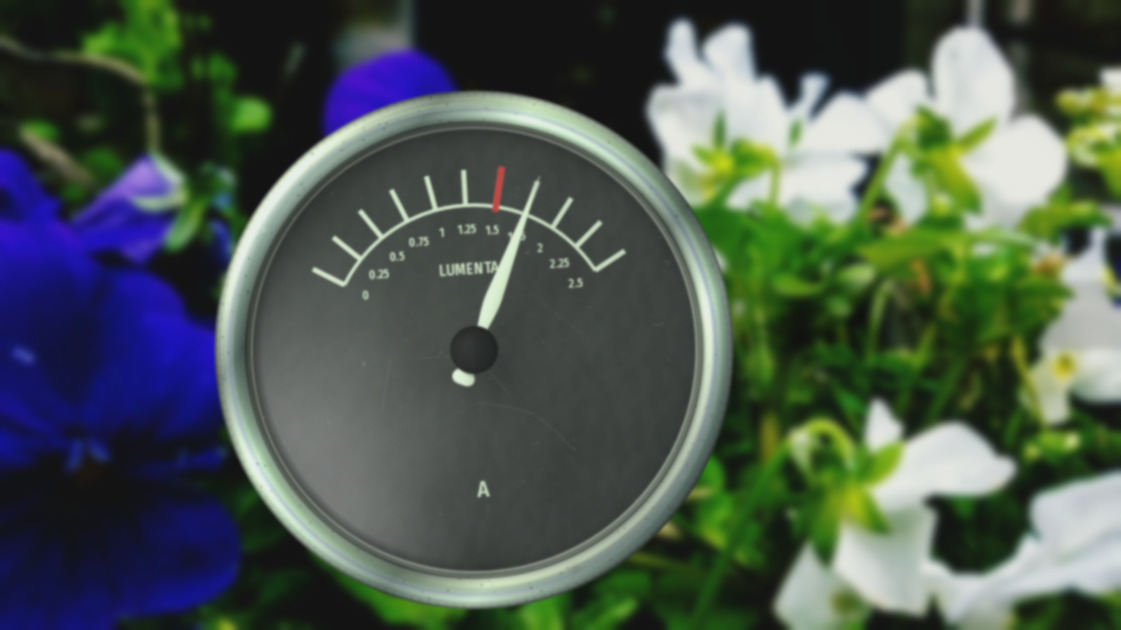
A 1.75
